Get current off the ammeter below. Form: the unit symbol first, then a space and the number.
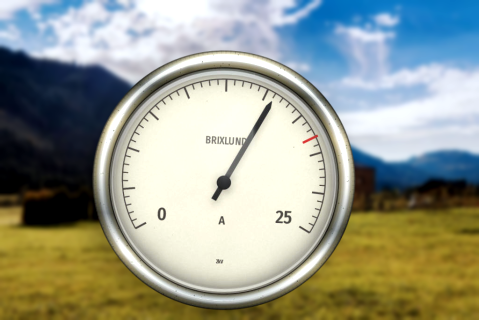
A 15.5
